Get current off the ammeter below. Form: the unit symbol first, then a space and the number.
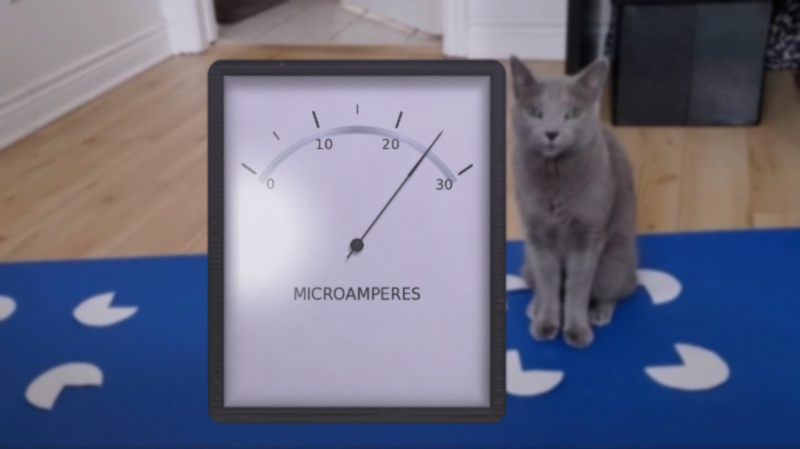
µA 25
